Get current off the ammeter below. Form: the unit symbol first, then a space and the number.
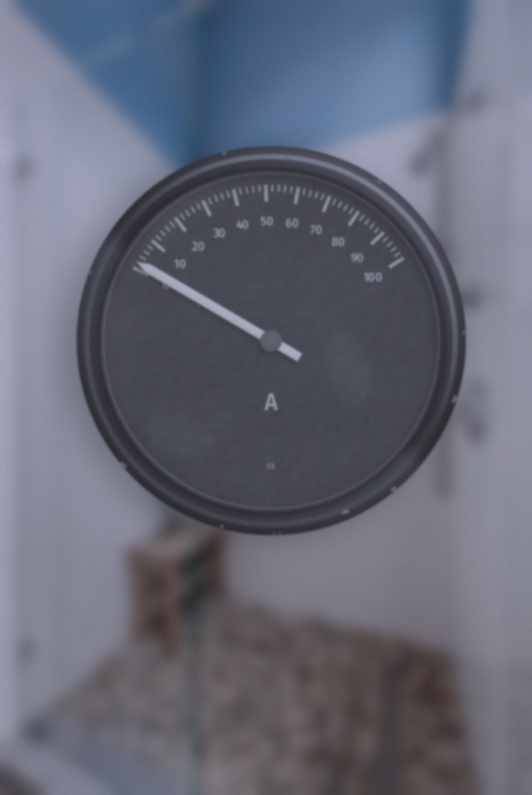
A 2
